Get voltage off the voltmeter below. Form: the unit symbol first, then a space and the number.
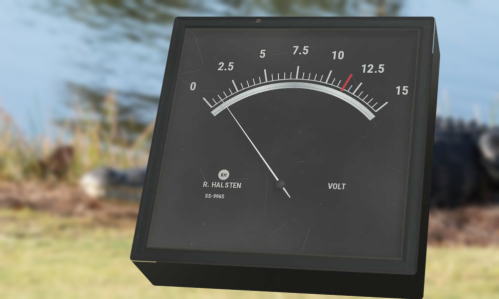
V 1
